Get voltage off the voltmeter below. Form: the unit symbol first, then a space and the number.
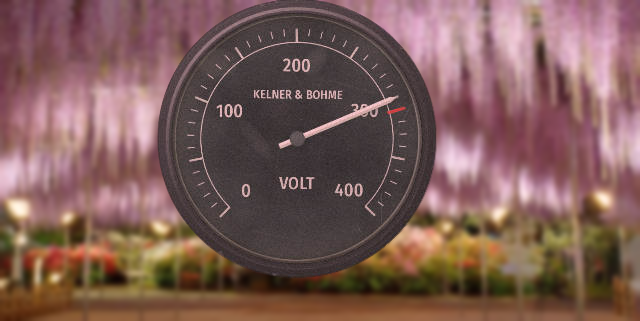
V 300
